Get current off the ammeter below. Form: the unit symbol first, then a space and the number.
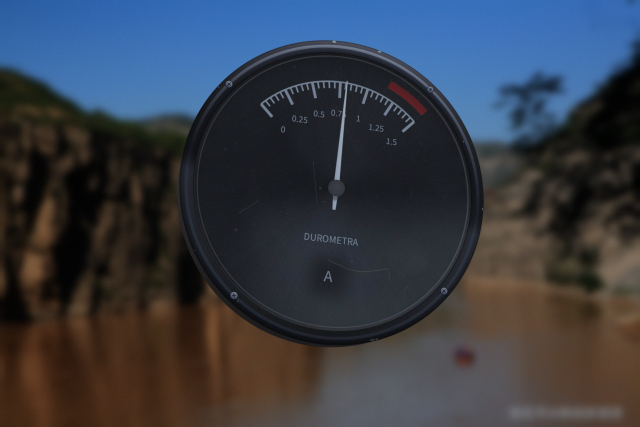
A 0.8
